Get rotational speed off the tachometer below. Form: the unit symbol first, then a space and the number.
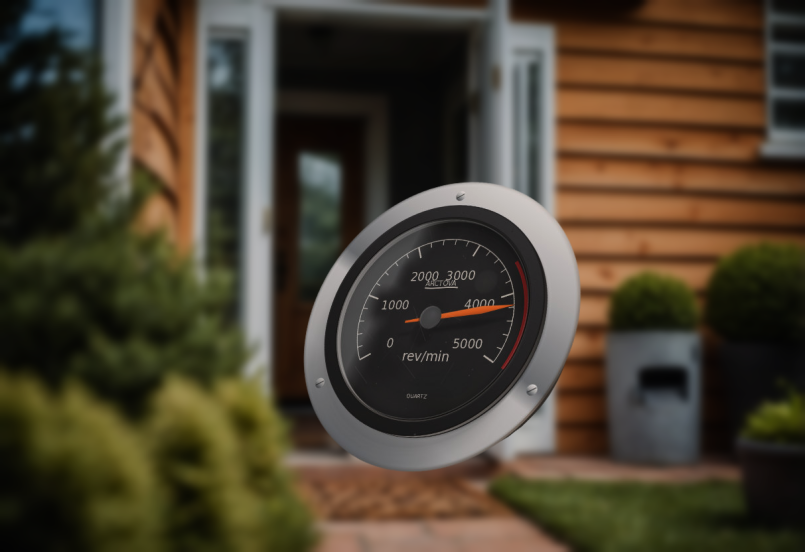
rpm 4200
